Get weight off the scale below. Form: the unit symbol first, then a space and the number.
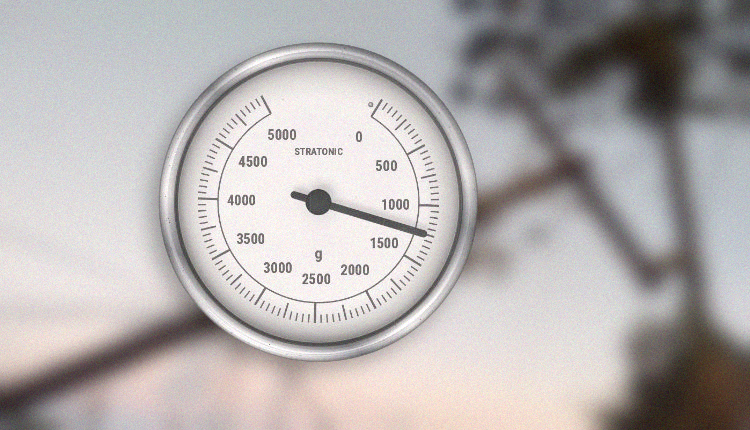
g 1250
